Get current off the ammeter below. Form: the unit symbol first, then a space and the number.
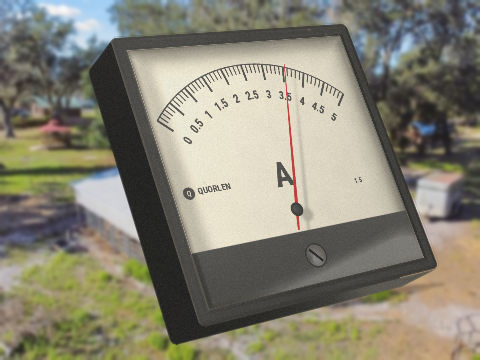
A 3.5
